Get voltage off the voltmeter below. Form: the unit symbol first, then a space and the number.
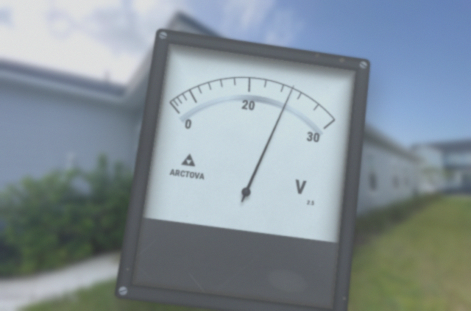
V 25
